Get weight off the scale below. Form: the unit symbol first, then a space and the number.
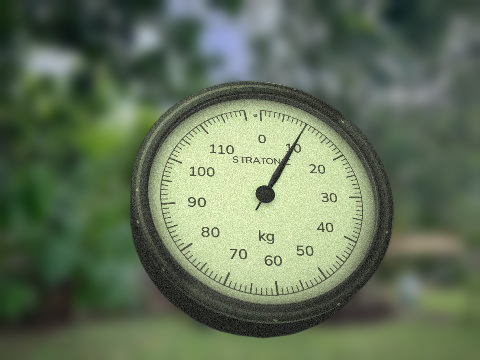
kg 10
